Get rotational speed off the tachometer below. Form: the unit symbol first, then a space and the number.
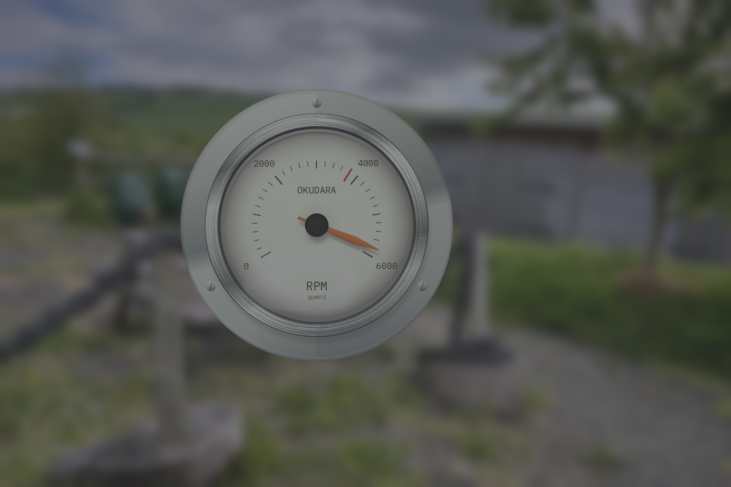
rpm 5800
